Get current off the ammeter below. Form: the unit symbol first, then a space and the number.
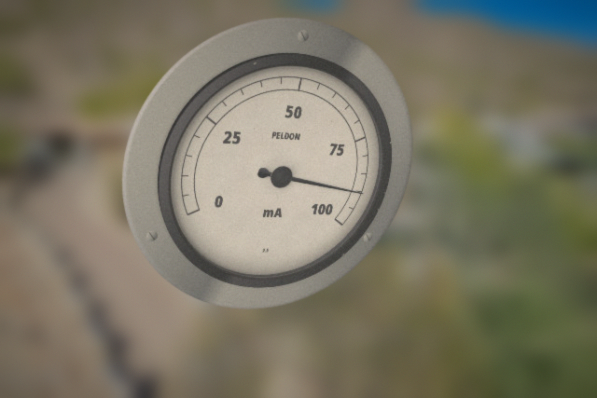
mA 90
